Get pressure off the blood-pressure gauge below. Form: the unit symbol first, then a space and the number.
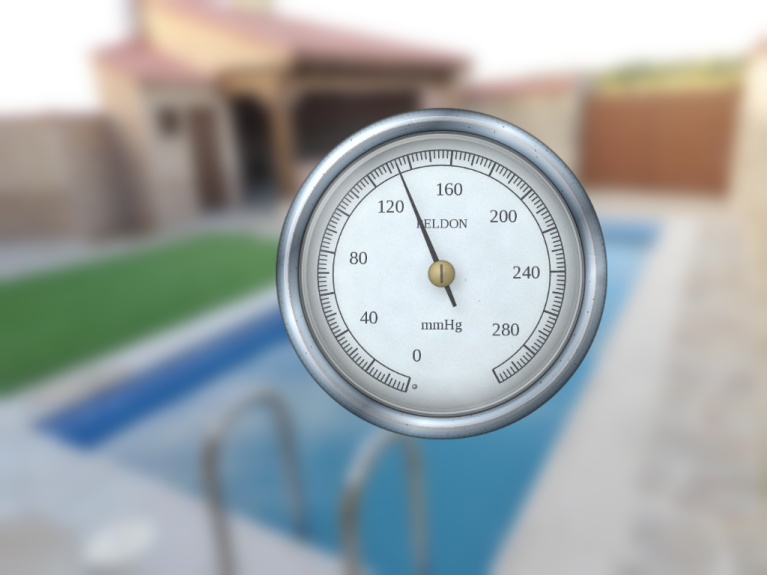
mmHg 134
